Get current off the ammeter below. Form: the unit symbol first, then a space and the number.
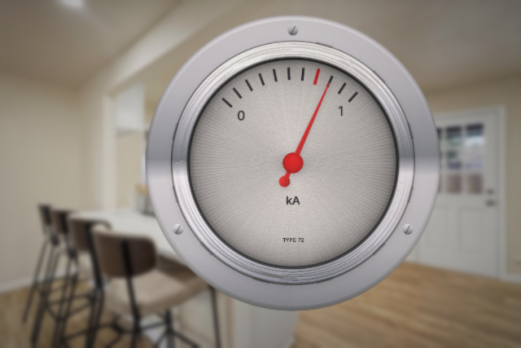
kA 0.8
